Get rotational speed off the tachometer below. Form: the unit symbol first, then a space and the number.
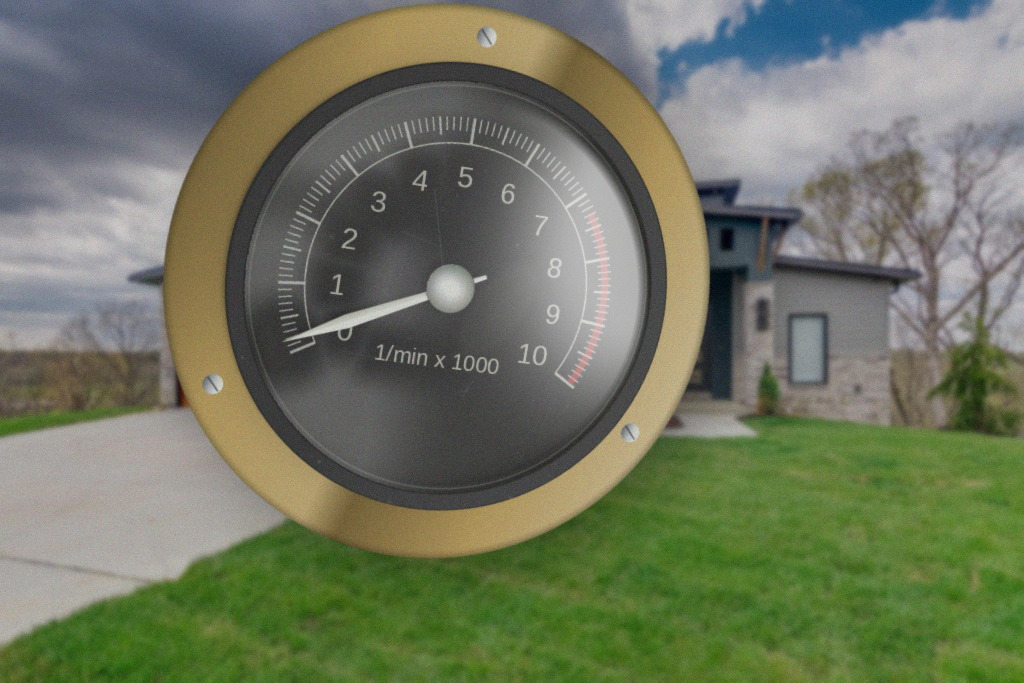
rpm 200
